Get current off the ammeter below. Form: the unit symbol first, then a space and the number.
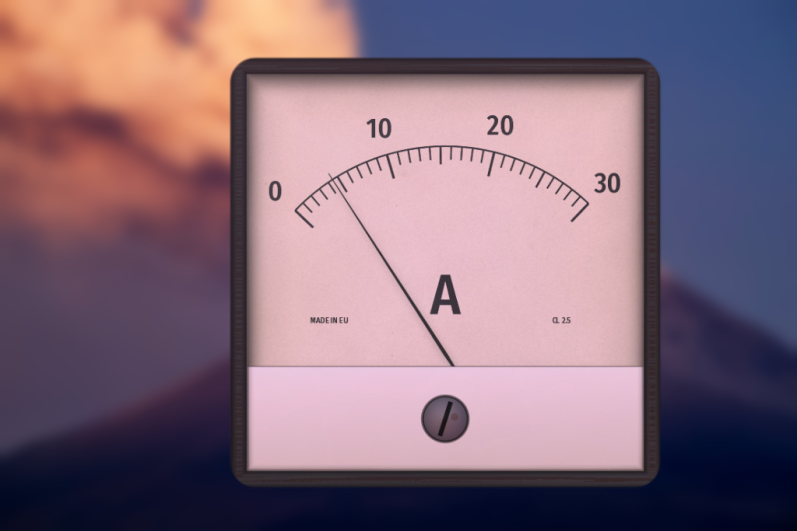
A 4.5
